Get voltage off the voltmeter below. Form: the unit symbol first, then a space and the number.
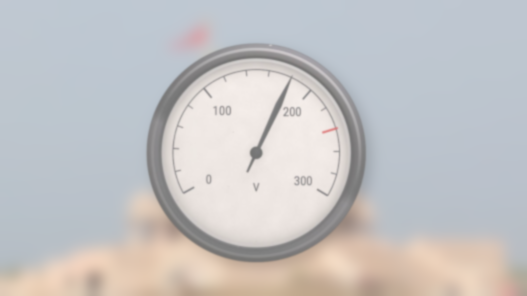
V 180
